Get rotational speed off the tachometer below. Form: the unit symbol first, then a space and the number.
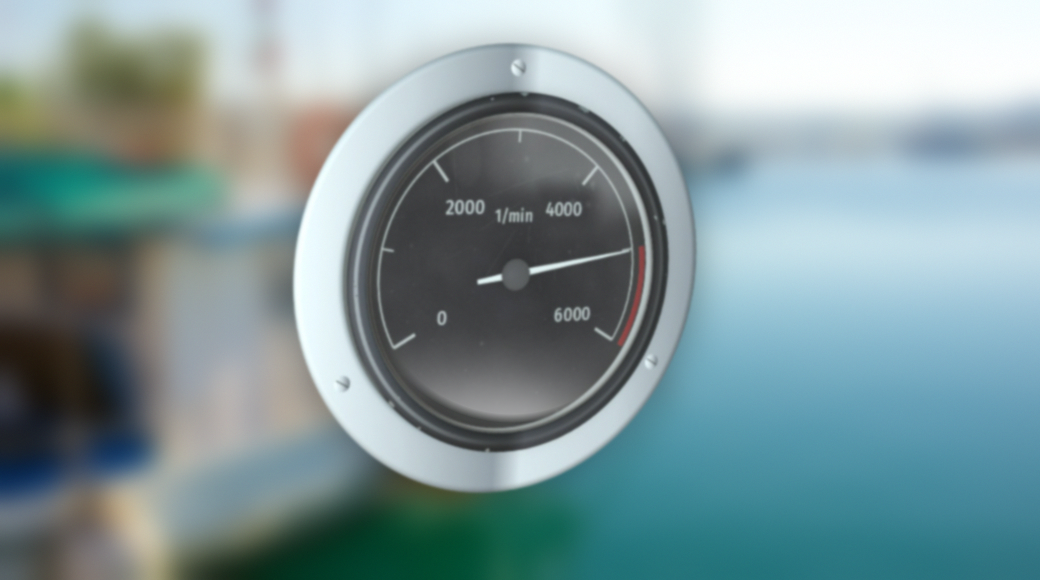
rpm 5000
